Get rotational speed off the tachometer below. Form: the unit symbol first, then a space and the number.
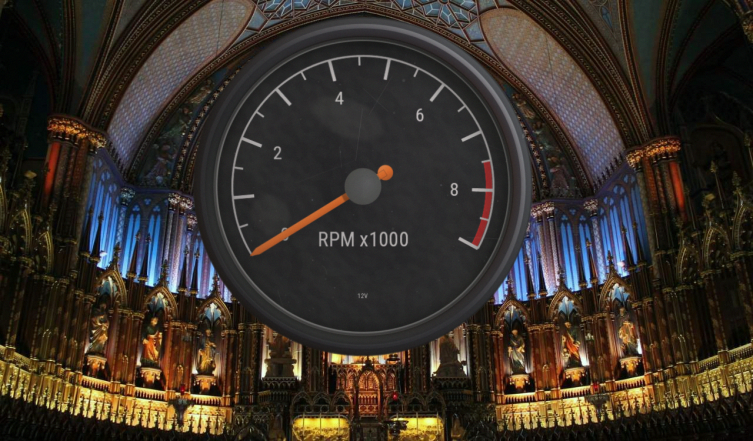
rpm 0
